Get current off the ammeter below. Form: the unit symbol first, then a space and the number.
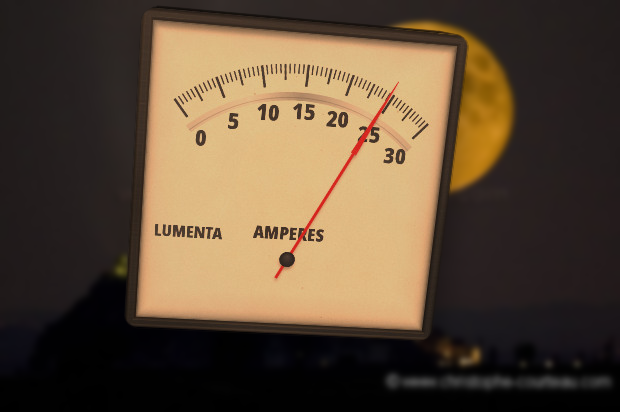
A 24.5
